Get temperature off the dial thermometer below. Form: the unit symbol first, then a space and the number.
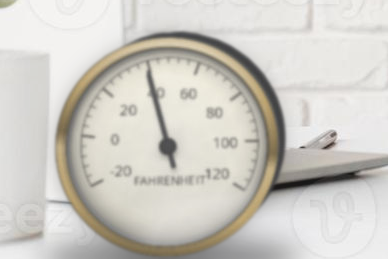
°F 40
